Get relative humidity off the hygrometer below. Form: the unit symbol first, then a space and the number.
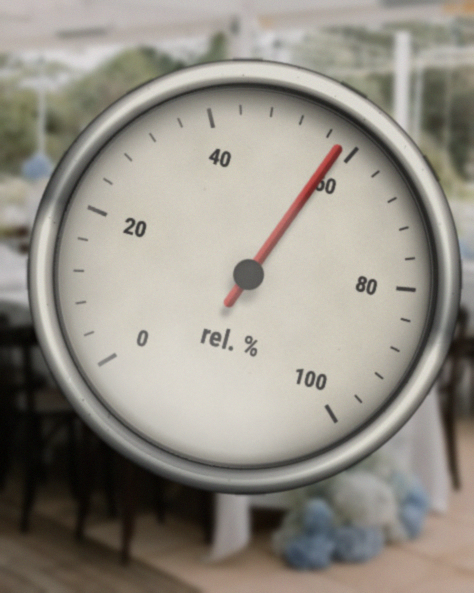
% 58
